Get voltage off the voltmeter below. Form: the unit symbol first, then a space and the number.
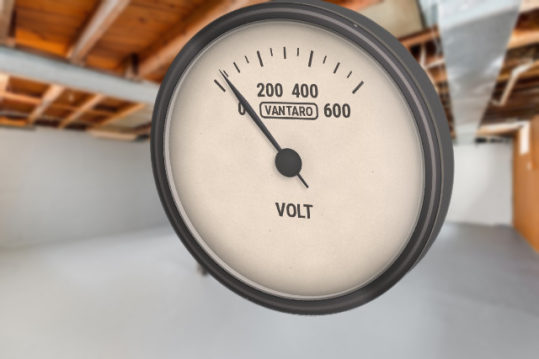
V 50
